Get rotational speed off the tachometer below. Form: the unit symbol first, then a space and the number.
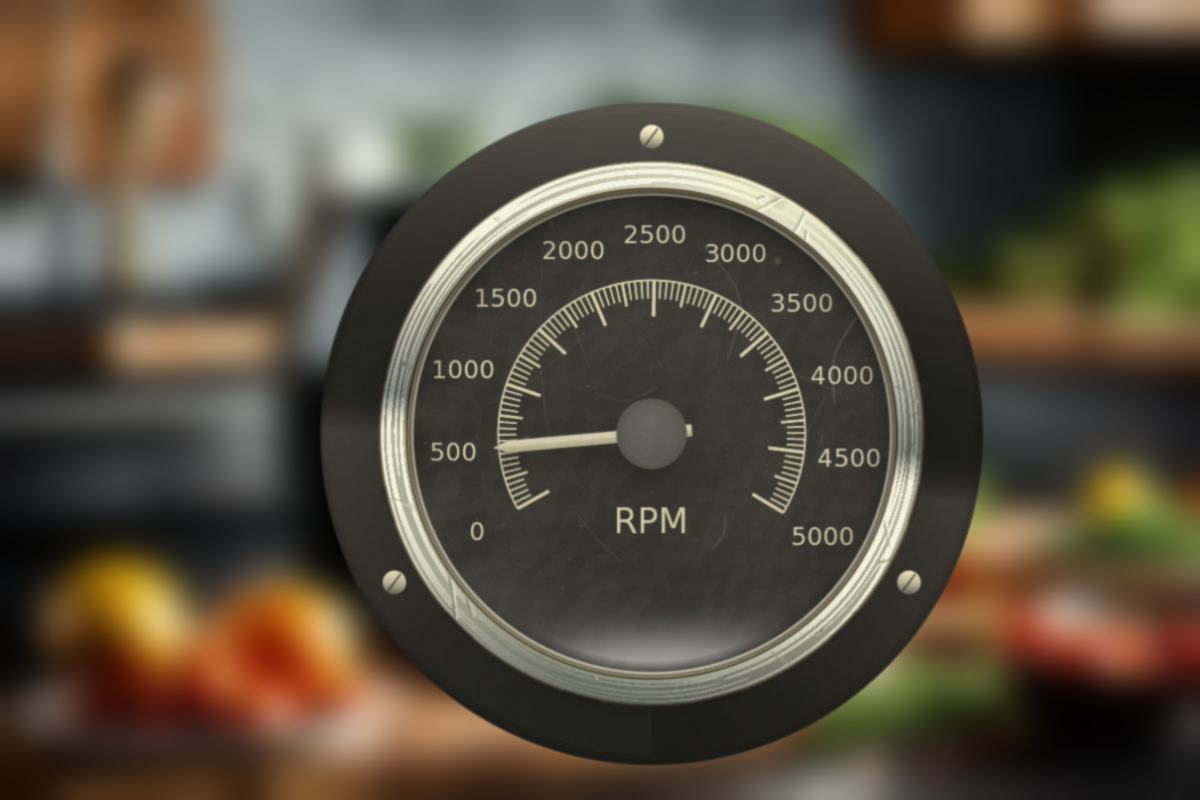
rpm 500
